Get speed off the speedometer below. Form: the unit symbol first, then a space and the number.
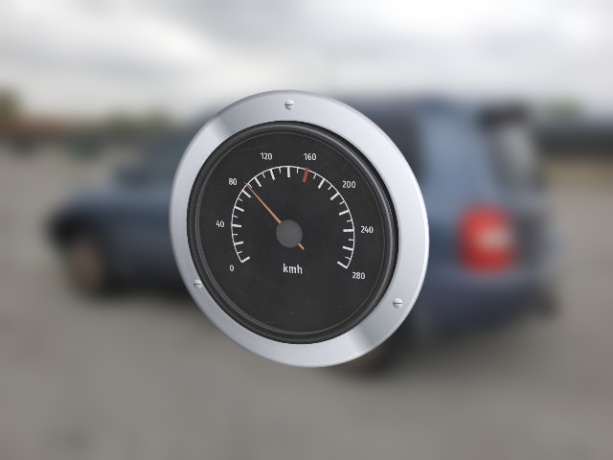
km/h 90
